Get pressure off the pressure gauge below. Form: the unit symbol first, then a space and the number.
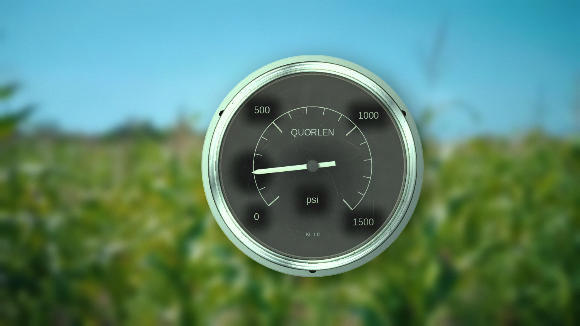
psi 200
